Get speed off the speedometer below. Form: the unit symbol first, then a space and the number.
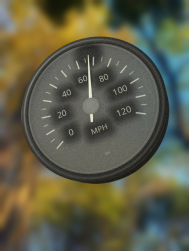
mph 67.5
